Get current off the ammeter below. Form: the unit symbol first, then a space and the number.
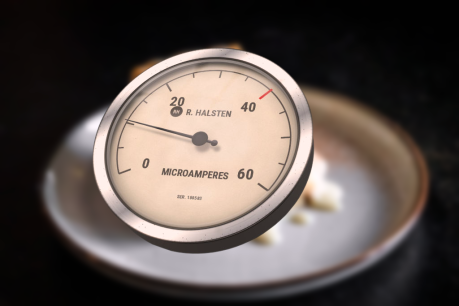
µA 10
